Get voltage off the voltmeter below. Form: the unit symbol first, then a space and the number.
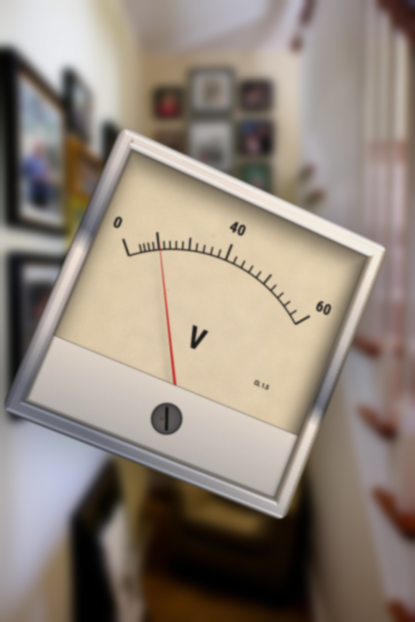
V 20
